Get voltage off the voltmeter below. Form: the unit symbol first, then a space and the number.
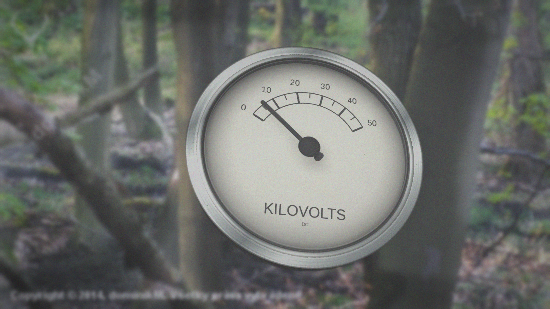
kV 5
